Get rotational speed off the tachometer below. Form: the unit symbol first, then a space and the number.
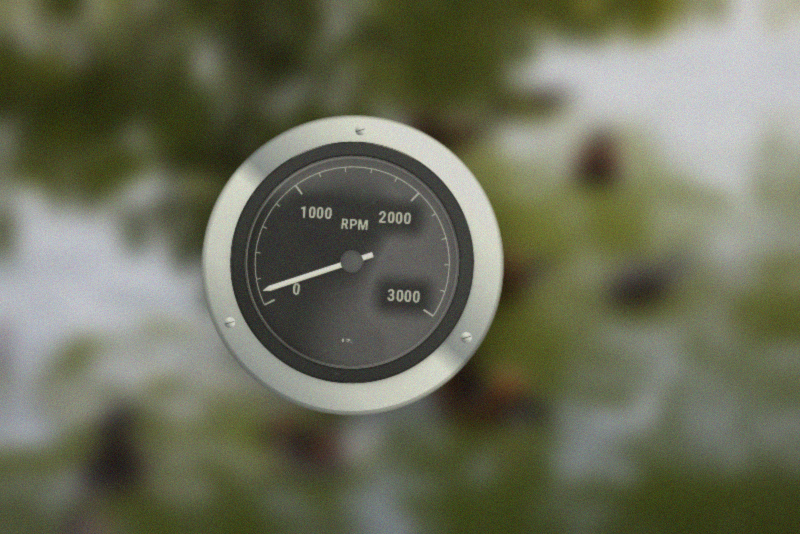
rpm 100
